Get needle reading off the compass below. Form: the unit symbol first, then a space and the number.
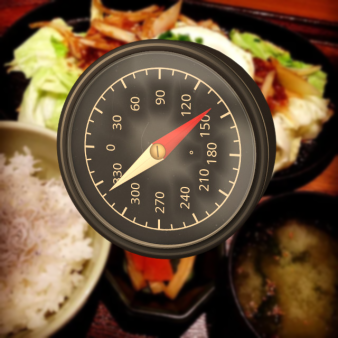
° 140
